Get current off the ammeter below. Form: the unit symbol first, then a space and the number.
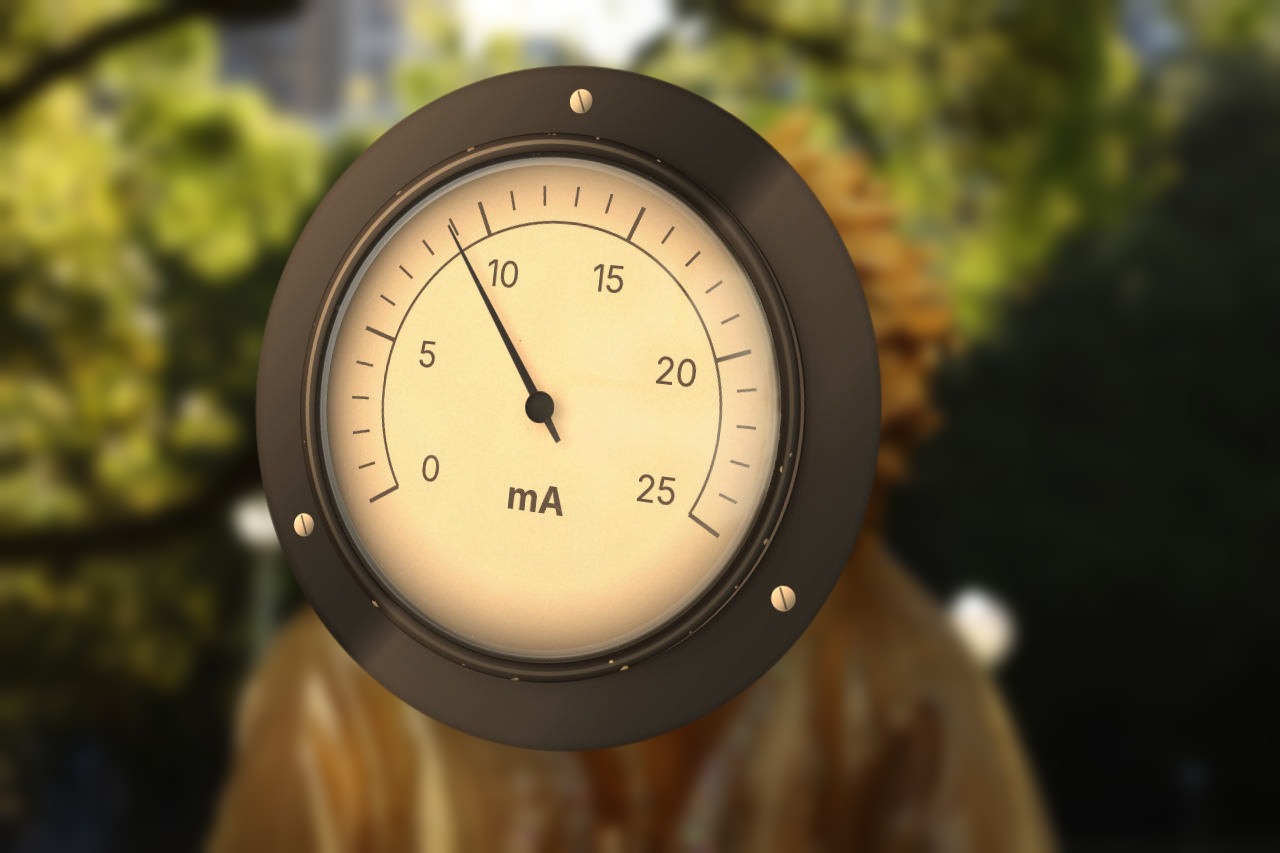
mA 9
